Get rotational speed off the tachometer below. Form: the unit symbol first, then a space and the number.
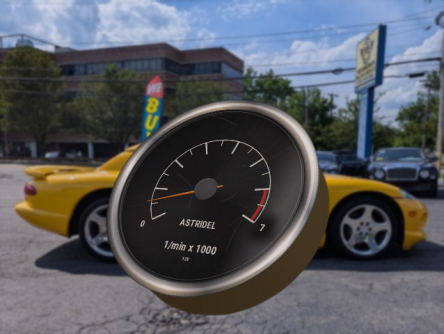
rpm 500
